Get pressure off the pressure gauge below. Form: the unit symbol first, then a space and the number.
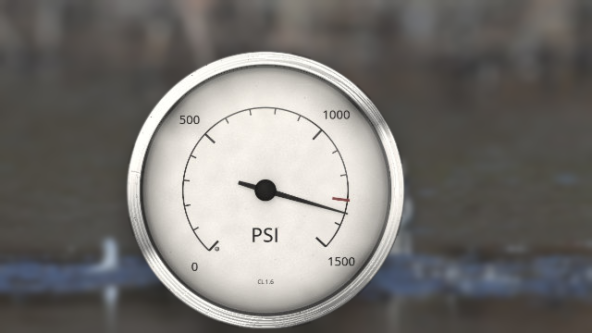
psi 1350
